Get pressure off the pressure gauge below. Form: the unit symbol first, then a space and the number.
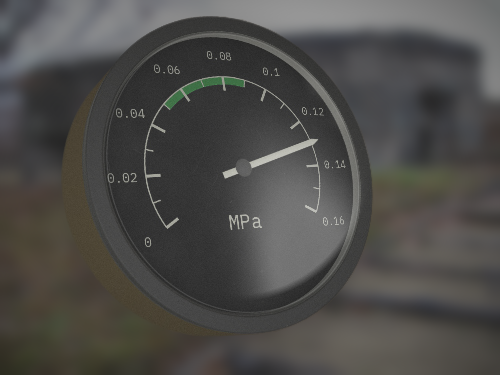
MPa 0.13
